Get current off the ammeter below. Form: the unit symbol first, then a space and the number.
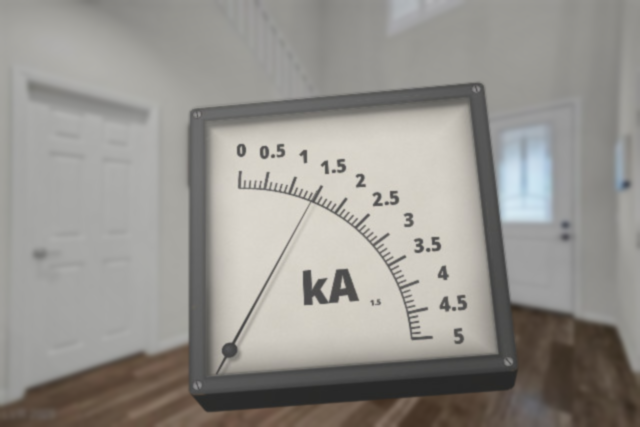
kA 1.5
